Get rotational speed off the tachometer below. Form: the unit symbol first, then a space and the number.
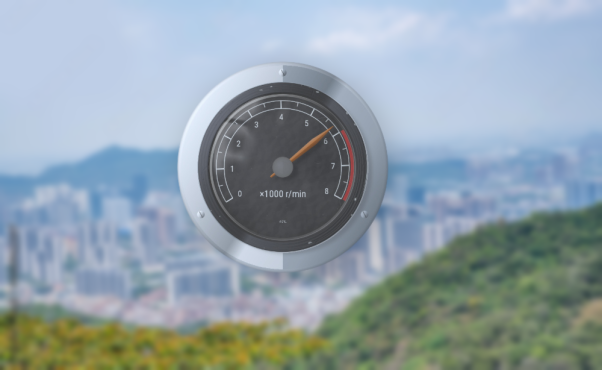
rpm 5750
